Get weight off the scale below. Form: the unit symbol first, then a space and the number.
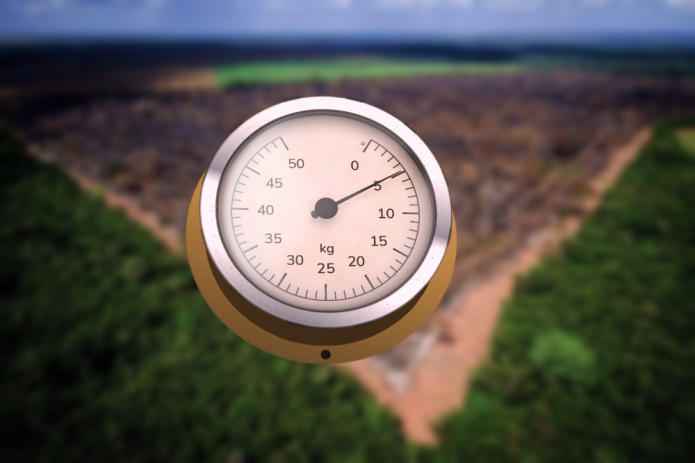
kg 5
